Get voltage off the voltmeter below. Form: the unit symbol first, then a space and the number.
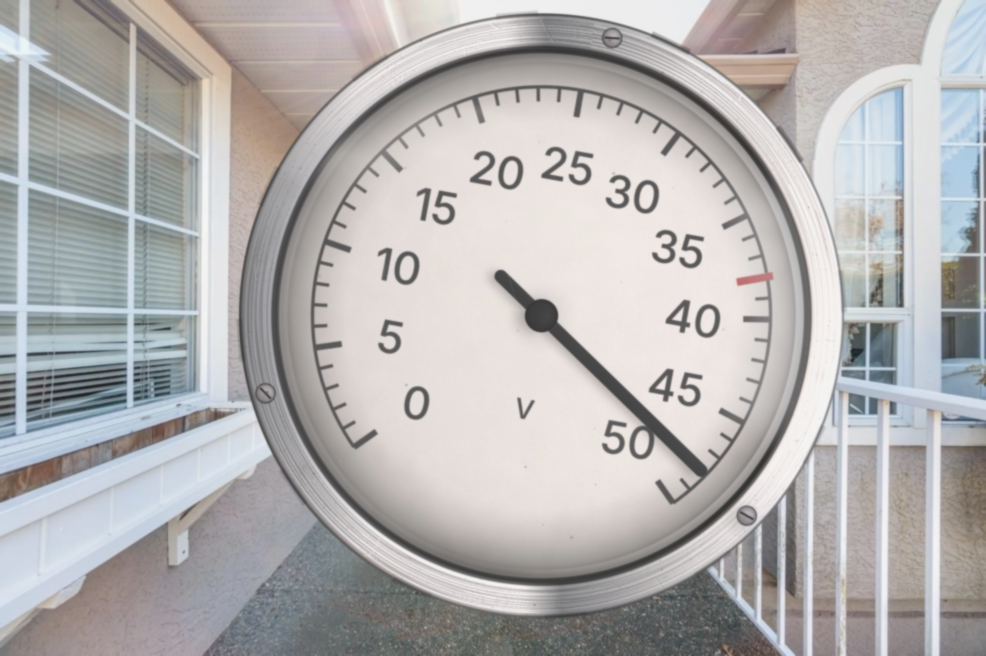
V 48
